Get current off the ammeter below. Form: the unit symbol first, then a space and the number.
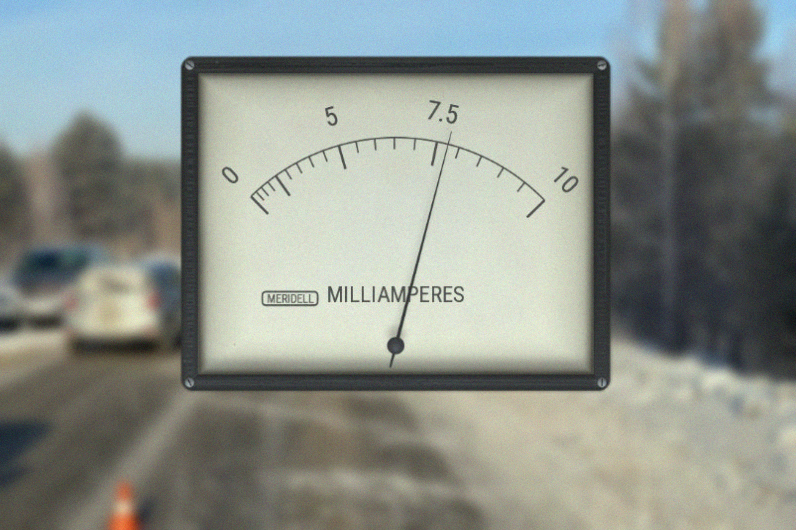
mA 7.75
